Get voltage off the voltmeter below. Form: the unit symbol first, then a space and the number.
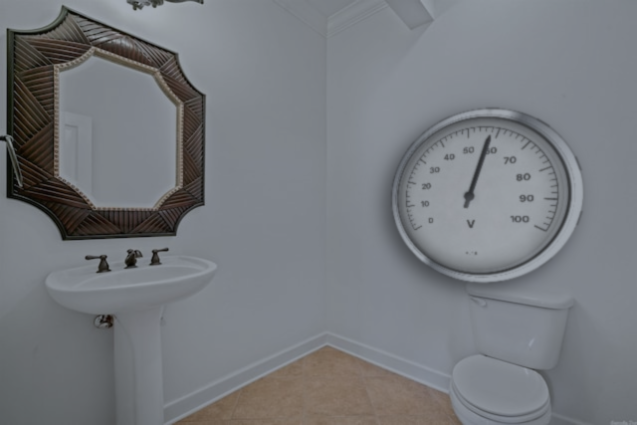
V 58
